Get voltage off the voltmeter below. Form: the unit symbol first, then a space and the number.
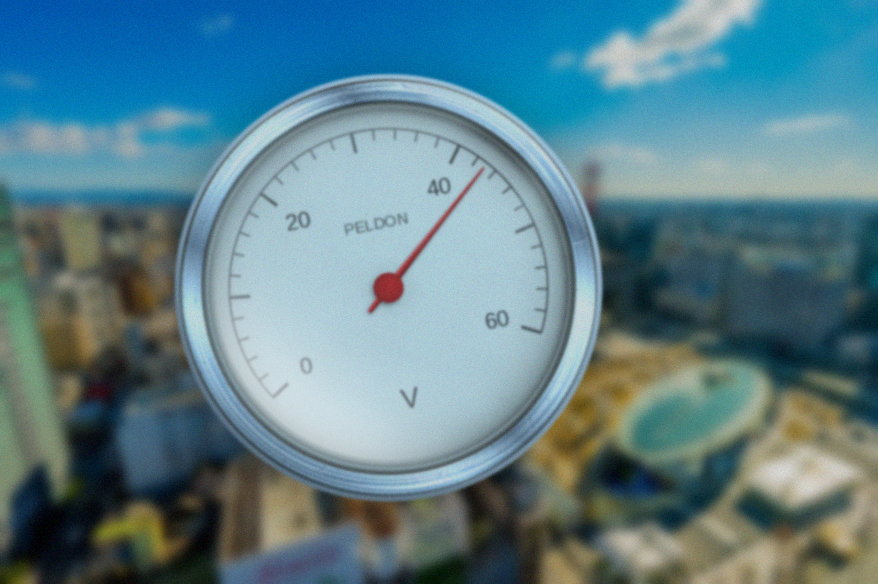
V 43
